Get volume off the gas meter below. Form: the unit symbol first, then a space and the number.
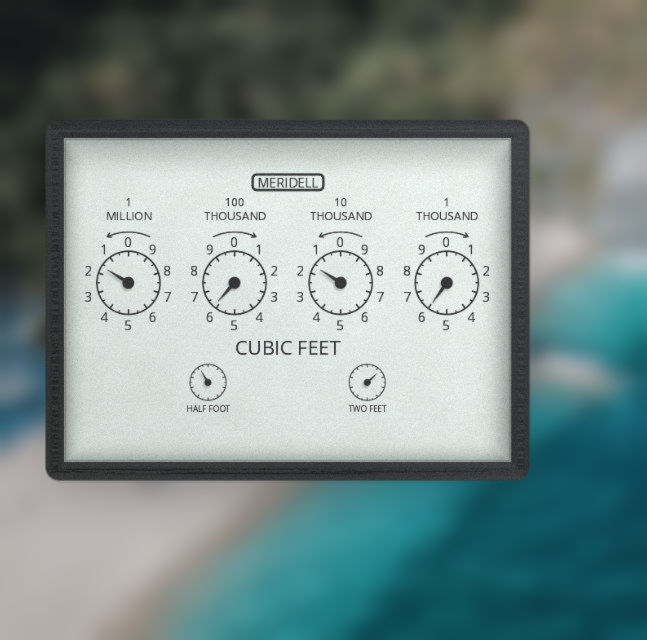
ft³ 161600
